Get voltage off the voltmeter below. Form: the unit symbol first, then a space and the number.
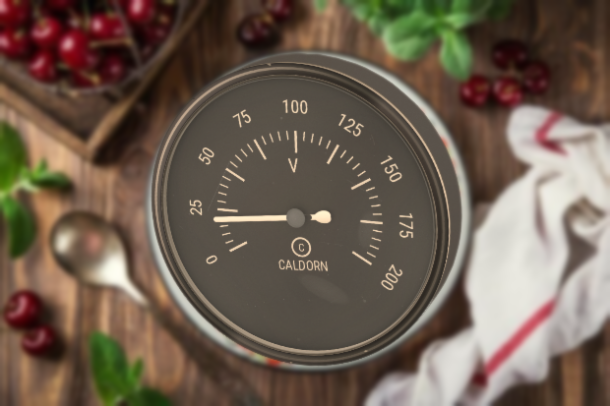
V 20
